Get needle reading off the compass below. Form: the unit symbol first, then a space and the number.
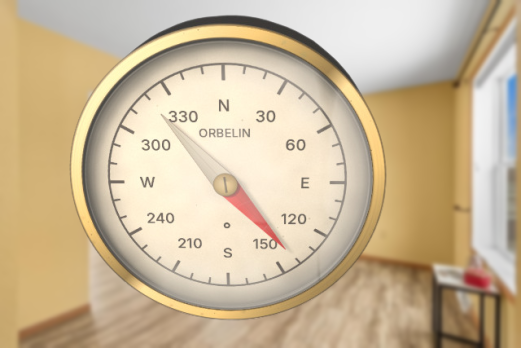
° 140
